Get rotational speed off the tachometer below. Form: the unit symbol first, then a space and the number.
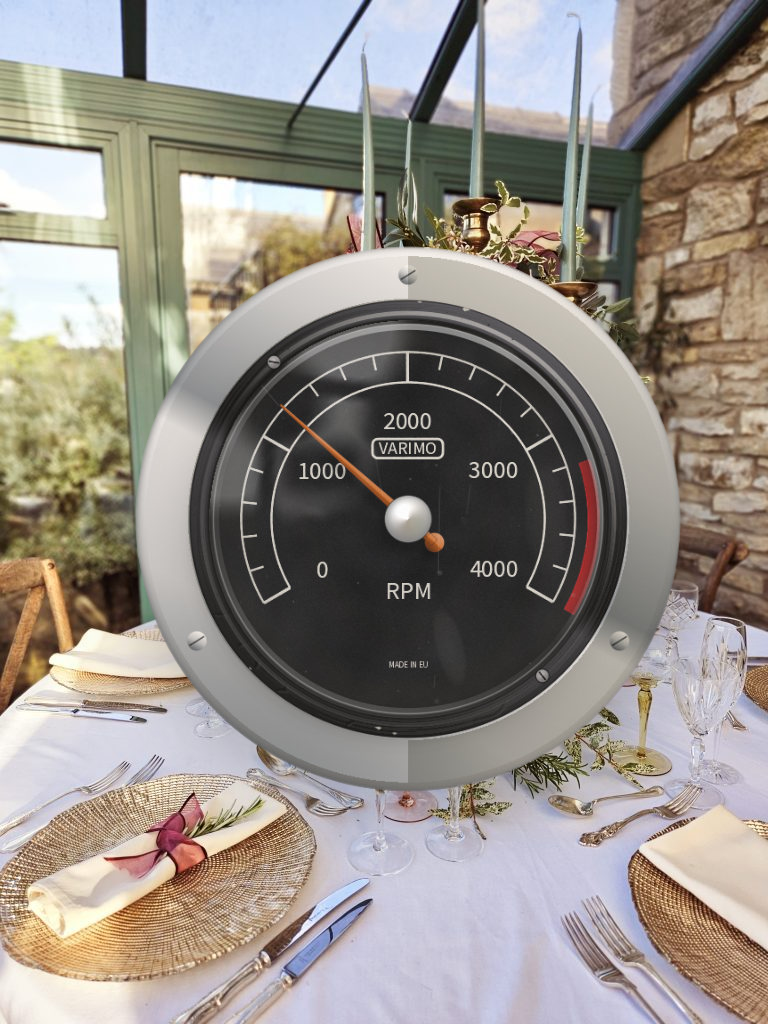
rpm 1200
